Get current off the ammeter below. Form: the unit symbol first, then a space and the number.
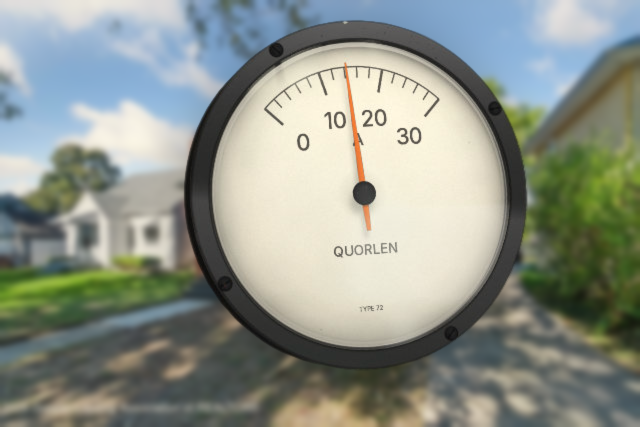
A 14
